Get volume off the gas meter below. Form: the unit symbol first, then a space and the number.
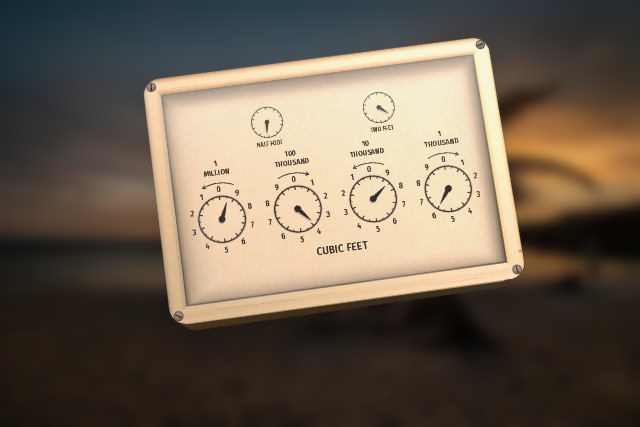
ft³ 938600
